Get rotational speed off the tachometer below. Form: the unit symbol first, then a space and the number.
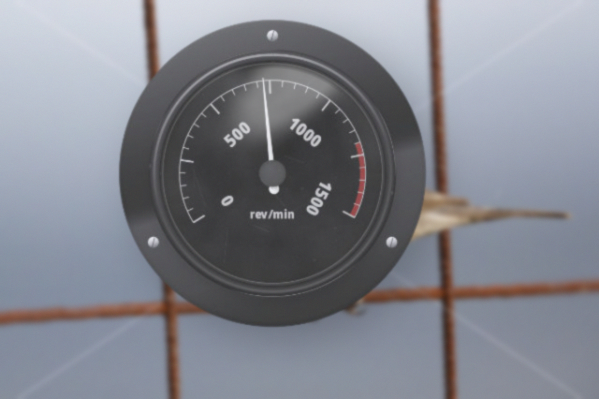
rpm 725
